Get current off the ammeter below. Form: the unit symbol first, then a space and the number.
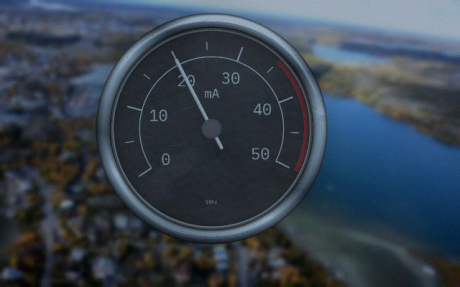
mA 20
